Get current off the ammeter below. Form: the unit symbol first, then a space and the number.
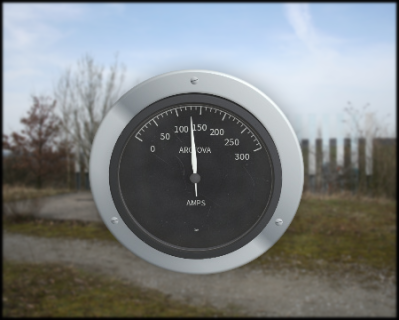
A 130
